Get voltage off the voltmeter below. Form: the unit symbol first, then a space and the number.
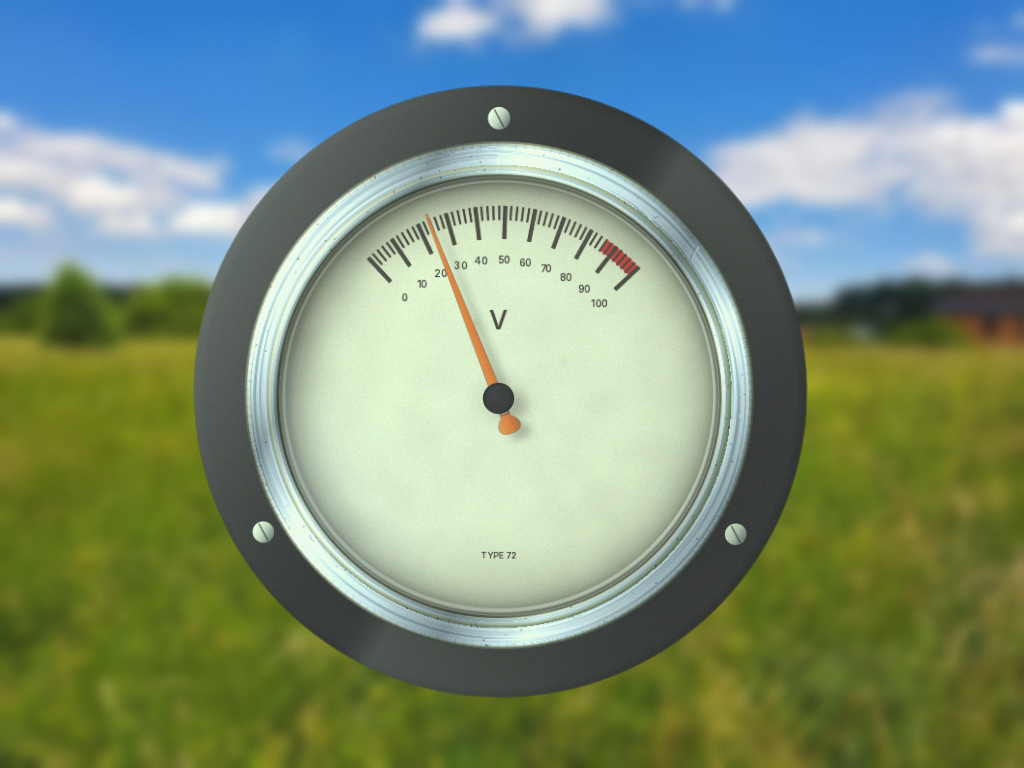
V 24
